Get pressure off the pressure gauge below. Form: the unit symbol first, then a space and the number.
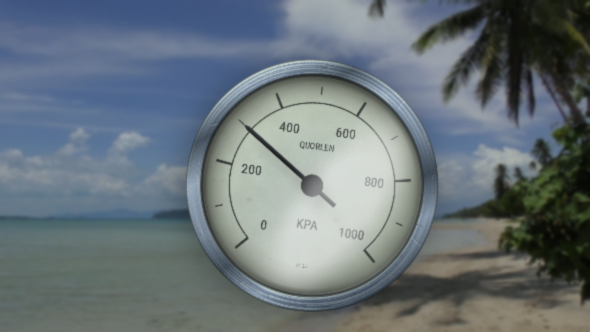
kPa 300
